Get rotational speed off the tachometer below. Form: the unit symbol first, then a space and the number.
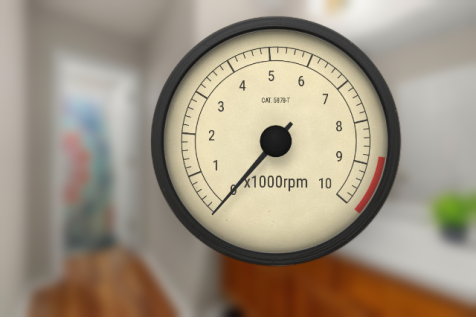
rpm 0
